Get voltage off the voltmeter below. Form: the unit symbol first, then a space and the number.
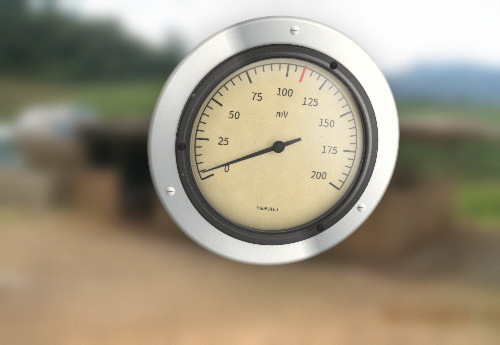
mV 5
